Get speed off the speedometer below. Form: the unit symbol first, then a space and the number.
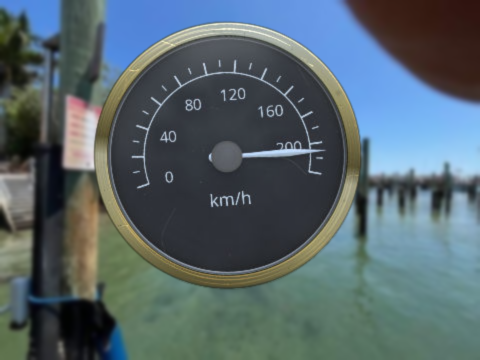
km/h 205
